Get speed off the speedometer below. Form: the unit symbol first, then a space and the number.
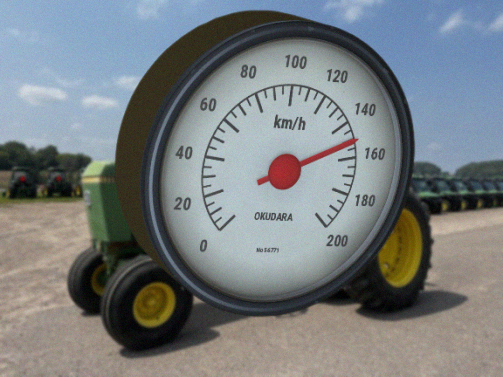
km/h 150
